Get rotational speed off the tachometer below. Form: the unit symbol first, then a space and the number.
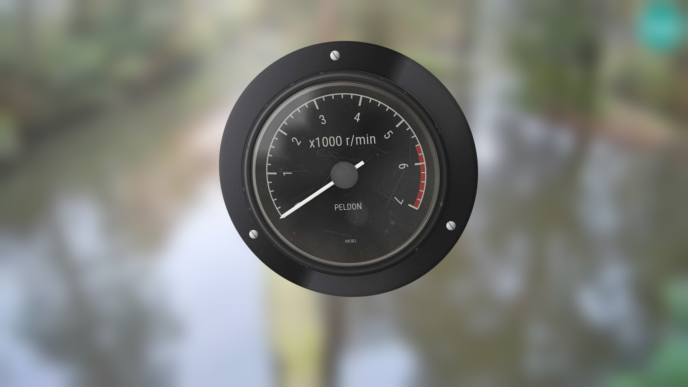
rpm 0
